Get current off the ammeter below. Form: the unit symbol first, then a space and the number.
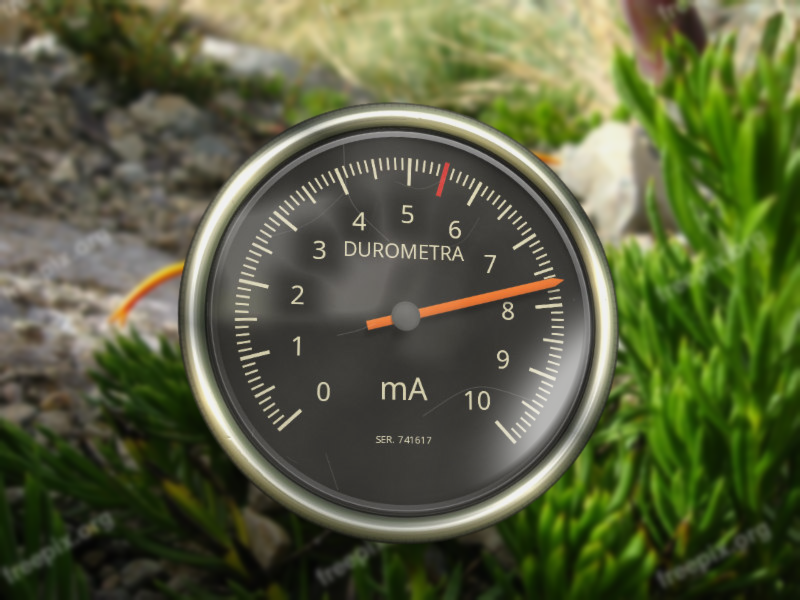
mA 7.7
